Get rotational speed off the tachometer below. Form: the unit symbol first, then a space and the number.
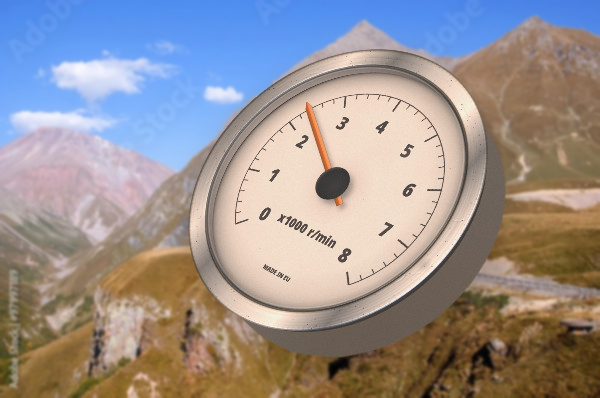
rpm 2400
